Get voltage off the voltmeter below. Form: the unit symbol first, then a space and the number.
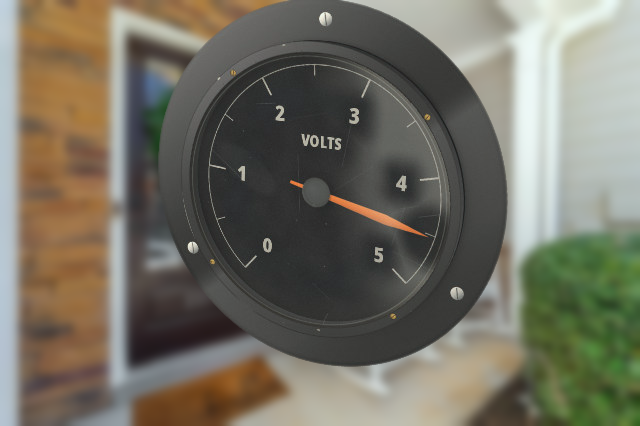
V 4.5
